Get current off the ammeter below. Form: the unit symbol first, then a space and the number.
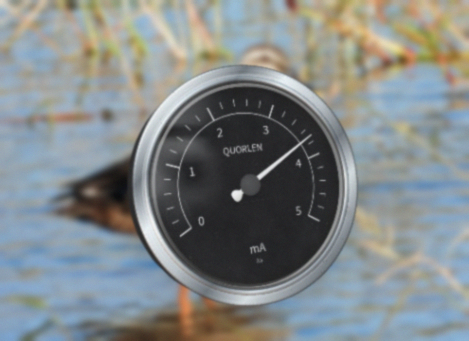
mA 3.7
